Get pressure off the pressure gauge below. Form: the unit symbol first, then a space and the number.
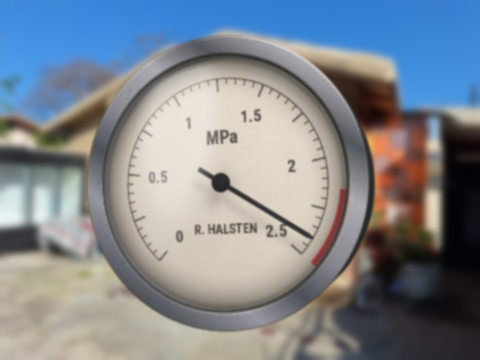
MPa 2.4
